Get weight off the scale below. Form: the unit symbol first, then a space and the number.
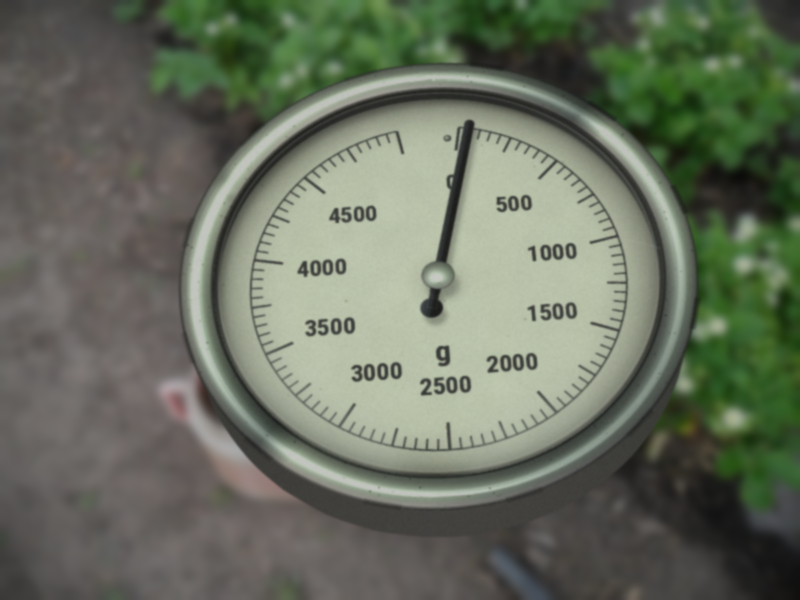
g 50
